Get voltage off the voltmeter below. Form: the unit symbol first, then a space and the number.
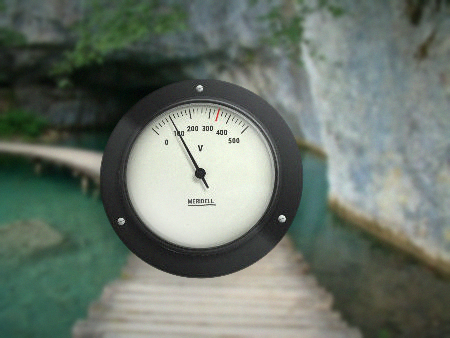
V 100
